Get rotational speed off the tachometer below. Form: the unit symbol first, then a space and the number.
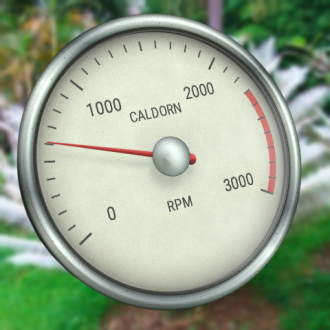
rpm 600
